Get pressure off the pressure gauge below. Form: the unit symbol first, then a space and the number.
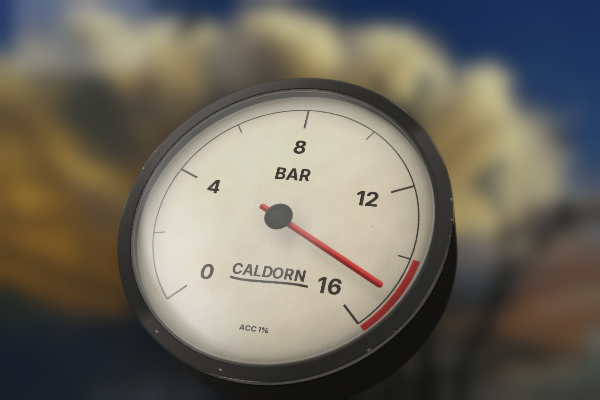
bar 15
